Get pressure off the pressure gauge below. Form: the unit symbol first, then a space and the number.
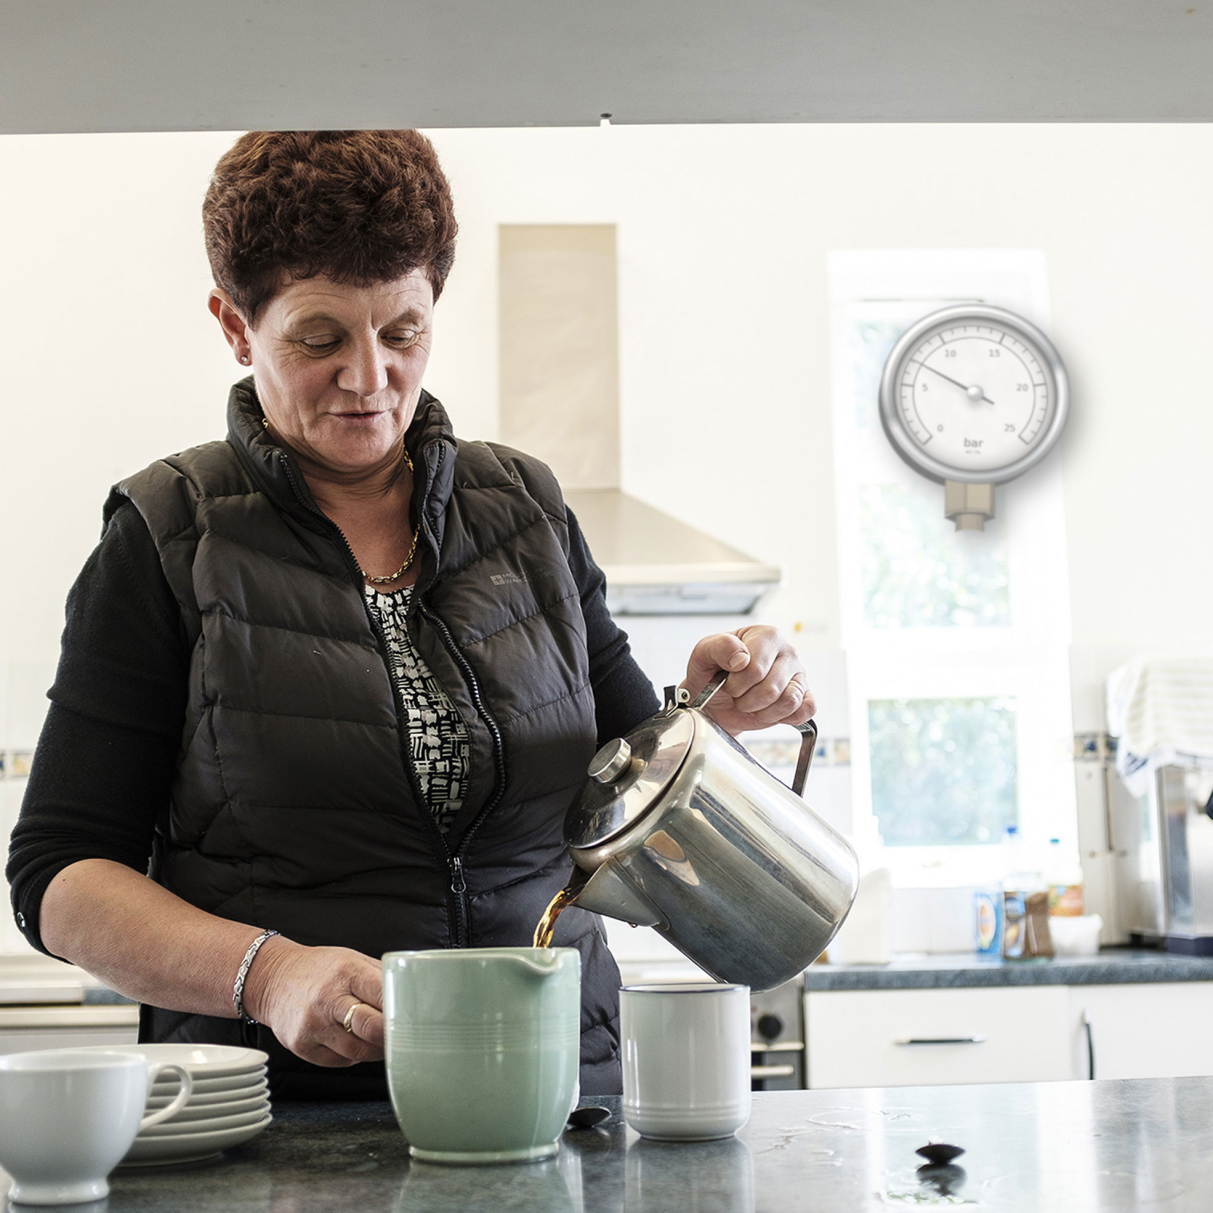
bar 7
